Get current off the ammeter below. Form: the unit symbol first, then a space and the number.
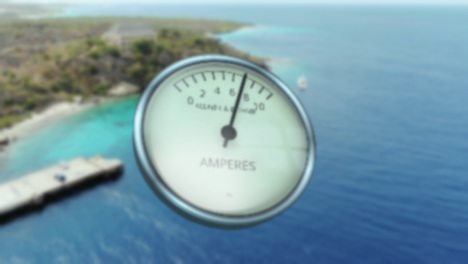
A 7
